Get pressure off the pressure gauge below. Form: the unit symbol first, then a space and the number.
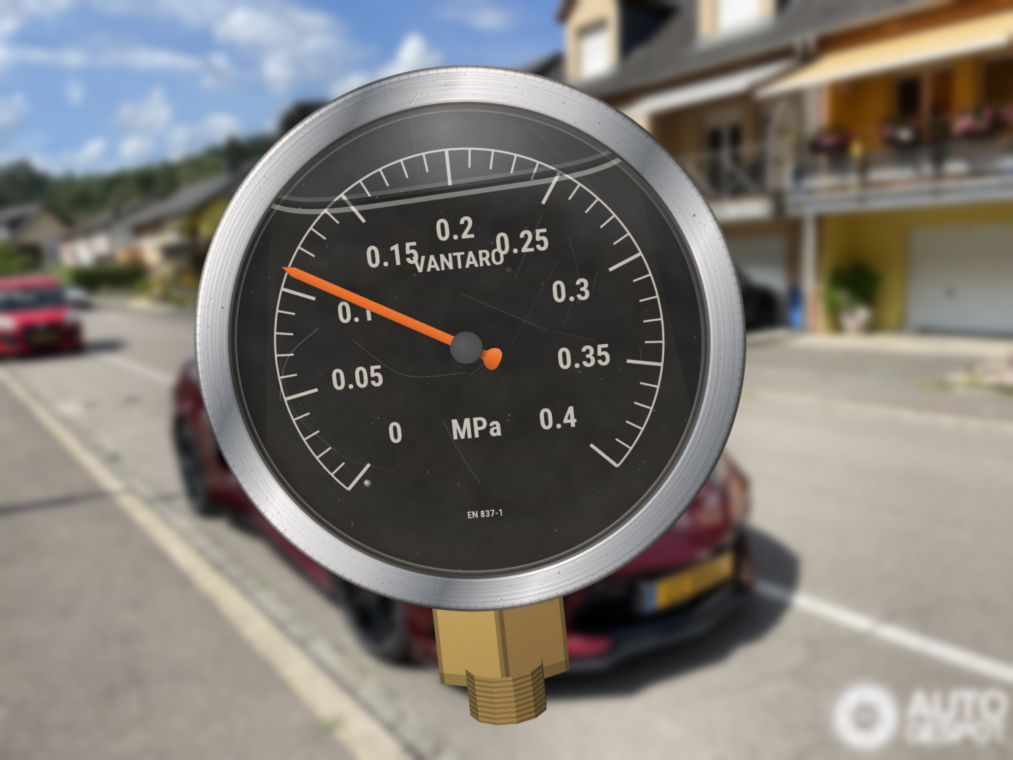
MPa 0.11
